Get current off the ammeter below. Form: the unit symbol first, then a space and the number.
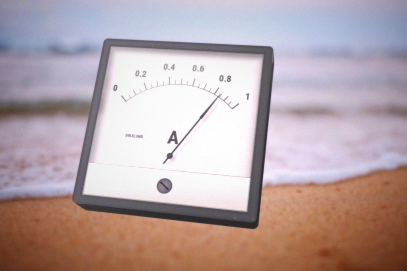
A 0.85
